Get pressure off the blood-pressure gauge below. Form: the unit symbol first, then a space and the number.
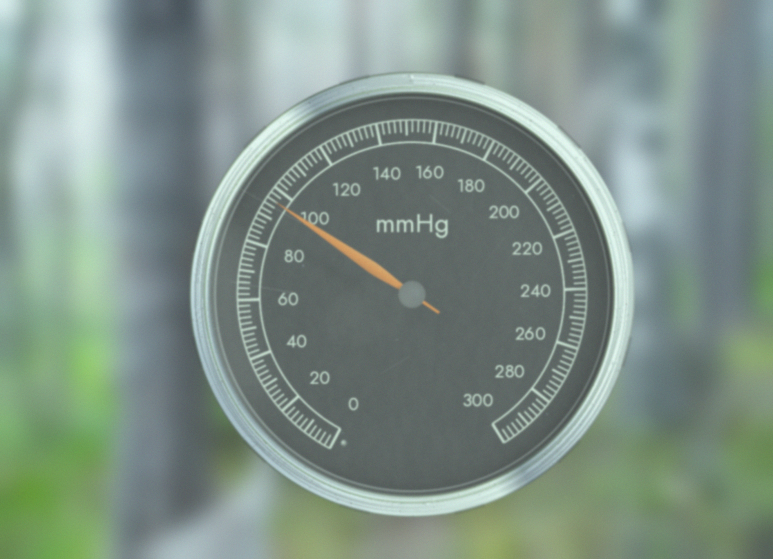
mmHg 96
